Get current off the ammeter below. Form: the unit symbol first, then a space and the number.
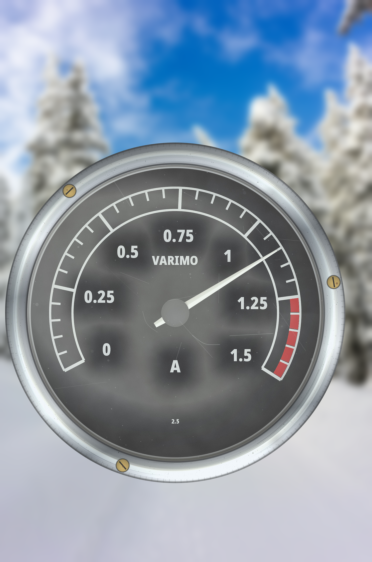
A 1.1
